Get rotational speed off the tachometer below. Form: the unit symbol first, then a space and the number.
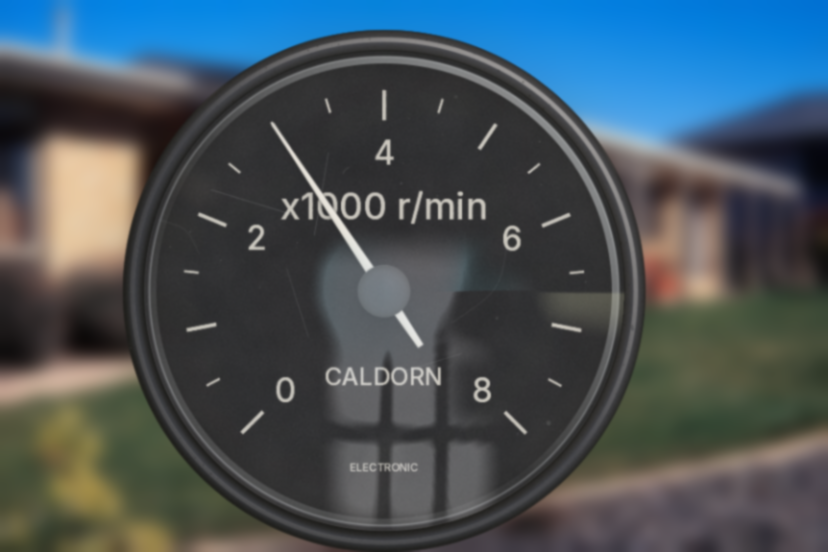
rpm 3000
